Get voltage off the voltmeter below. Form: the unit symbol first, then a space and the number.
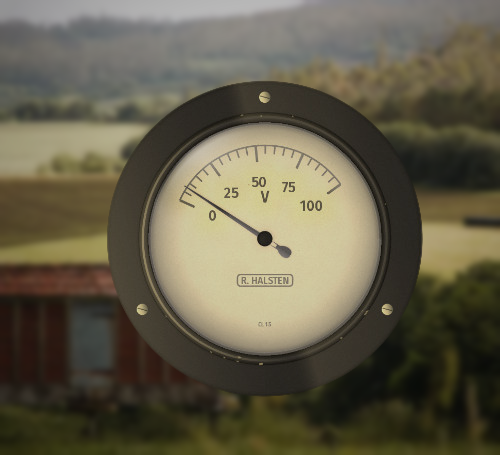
V 7.5
